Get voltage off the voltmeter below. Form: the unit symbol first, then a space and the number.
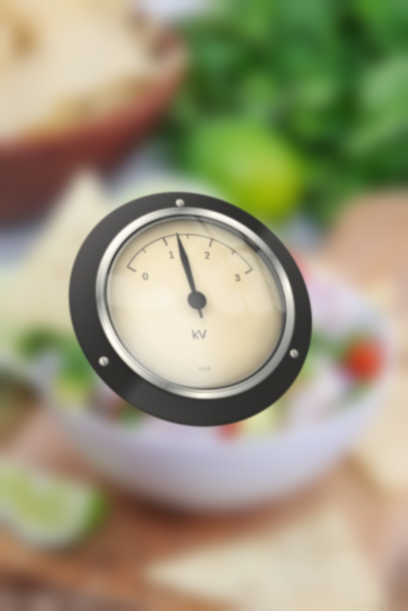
kV 1.25
